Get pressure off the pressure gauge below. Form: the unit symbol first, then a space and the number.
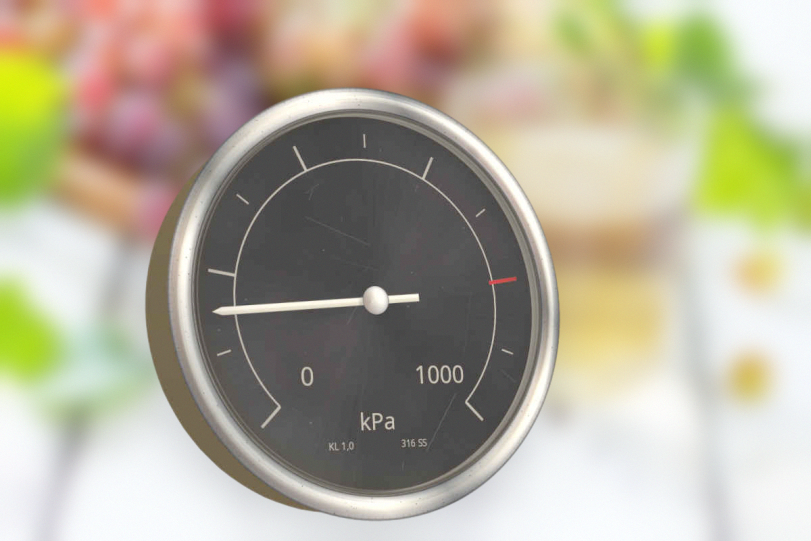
kPa 150
